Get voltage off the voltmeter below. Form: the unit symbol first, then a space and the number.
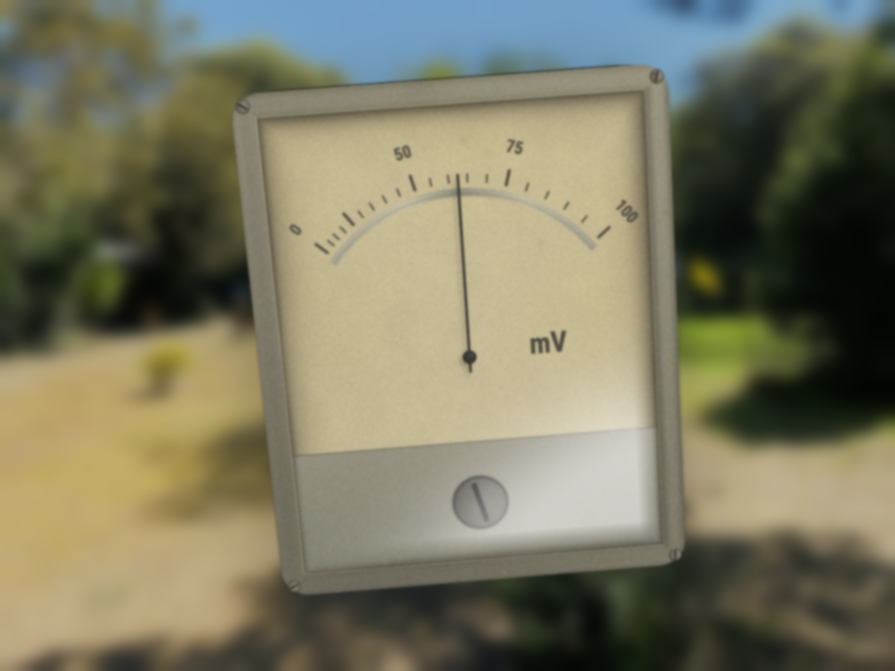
mV 62.5
